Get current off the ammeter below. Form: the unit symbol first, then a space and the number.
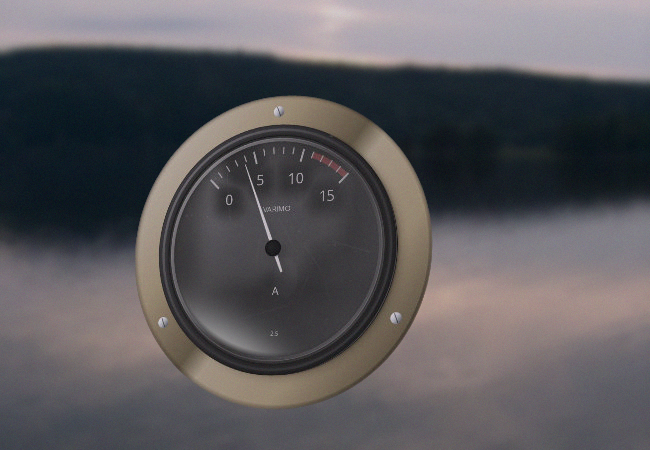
A 4
